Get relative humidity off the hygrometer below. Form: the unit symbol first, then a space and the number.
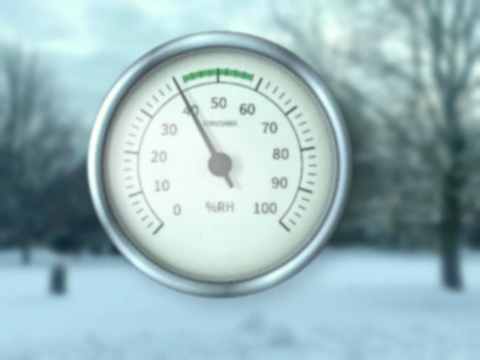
% 40
